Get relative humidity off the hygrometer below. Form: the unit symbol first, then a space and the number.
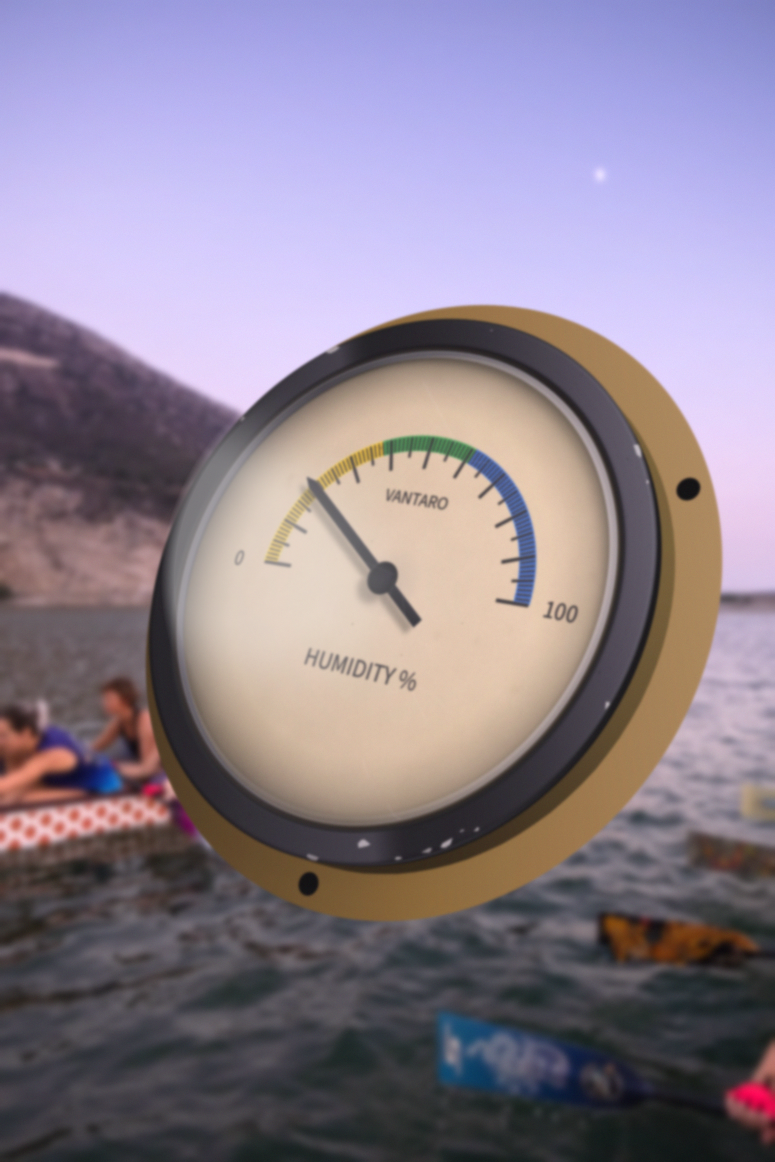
% 20
